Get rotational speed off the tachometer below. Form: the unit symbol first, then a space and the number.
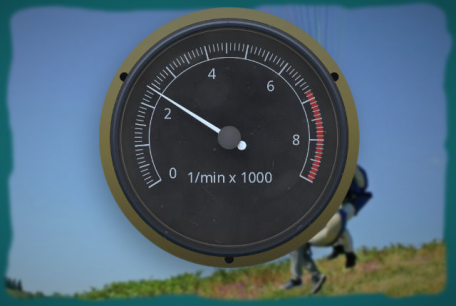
rpm 2400
